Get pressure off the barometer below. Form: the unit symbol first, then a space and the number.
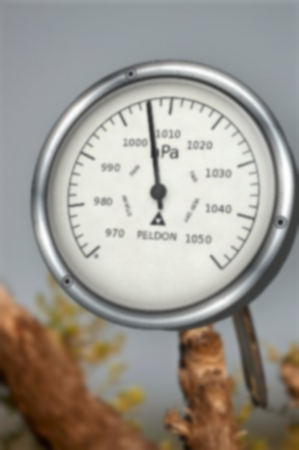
hPa 1006
